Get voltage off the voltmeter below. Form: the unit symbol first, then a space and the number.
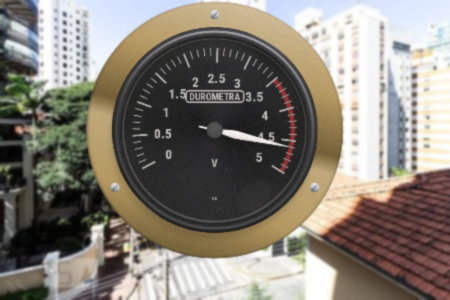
V 4.6
